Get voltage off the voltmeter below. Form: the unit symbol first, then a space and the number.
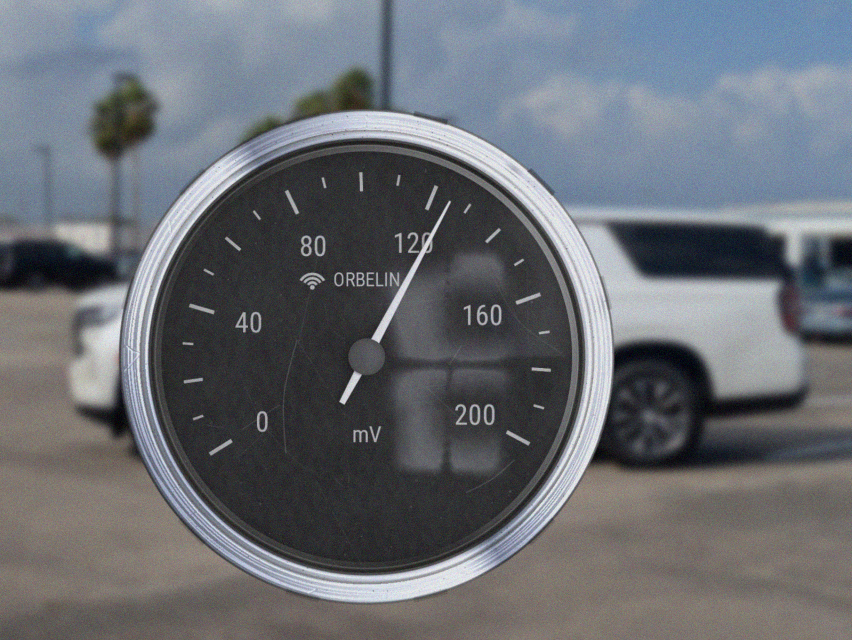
mV 125
